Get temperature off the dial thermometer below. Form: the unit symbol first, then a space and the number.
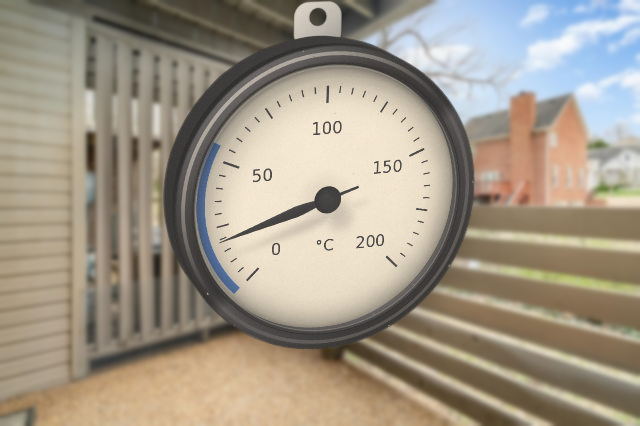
°C 20
